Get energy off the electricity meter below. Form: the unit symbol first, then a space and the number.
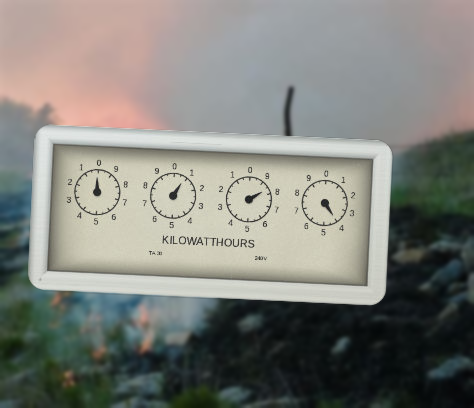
kWh 84
